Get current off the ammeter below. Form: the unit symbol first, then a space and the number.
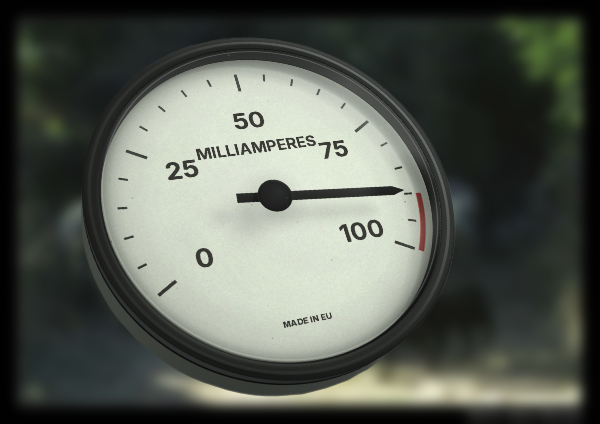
mA 90
